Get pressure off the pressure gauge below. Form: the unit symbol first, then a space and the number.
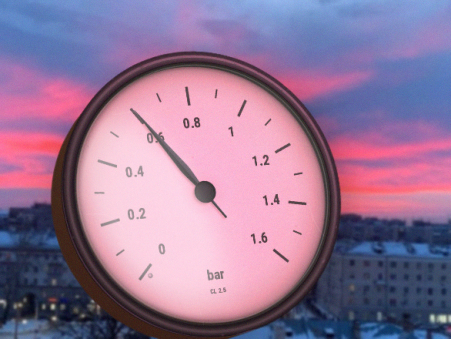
bar 0.6
